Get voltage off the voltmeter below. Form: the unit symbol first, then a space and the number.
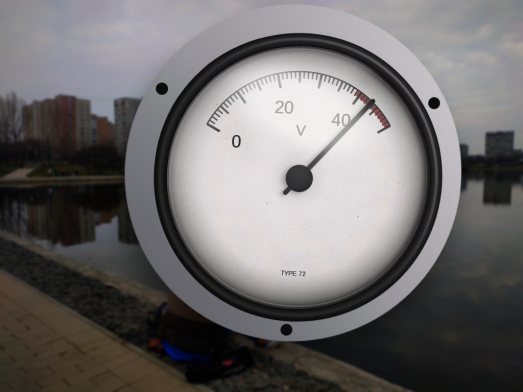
V 43
